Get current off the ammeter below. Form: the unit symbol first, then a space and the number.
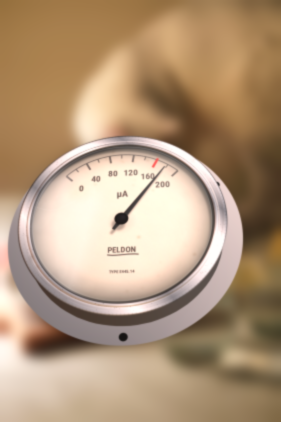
µA 180
